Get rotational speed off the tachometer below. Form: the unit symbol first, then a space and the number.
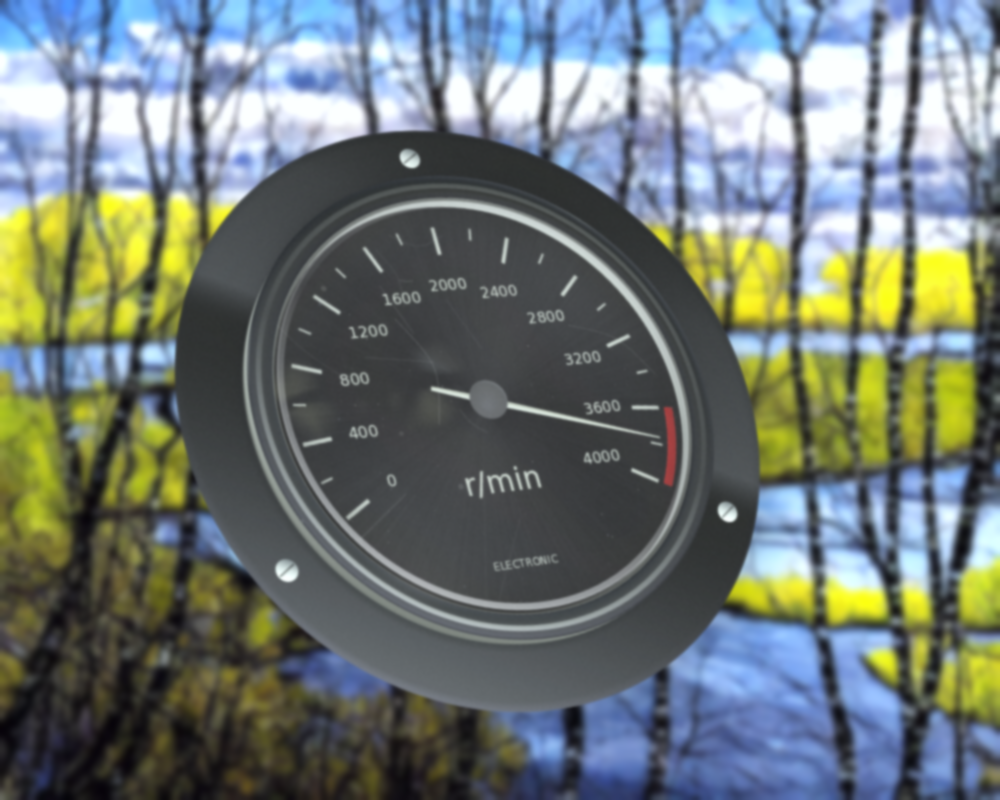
rpm 3800
